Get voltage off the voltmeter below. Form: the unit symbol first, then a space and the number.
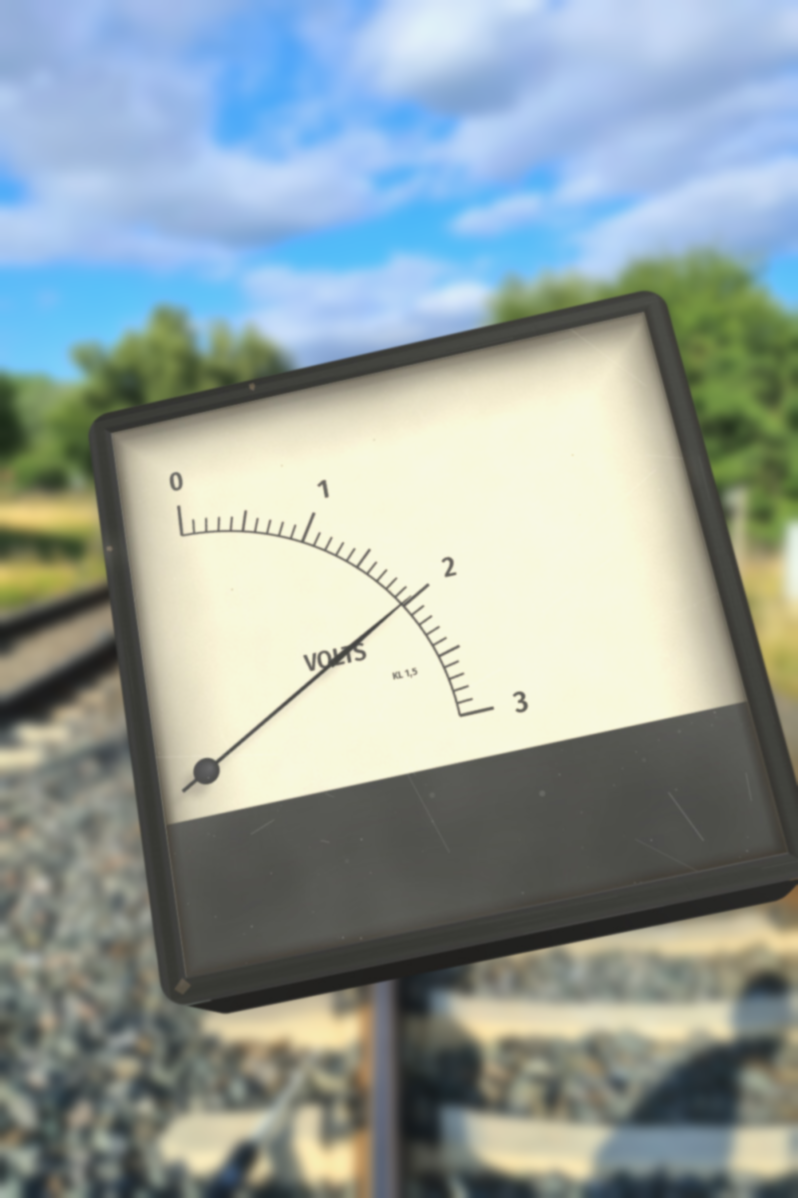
V 2
